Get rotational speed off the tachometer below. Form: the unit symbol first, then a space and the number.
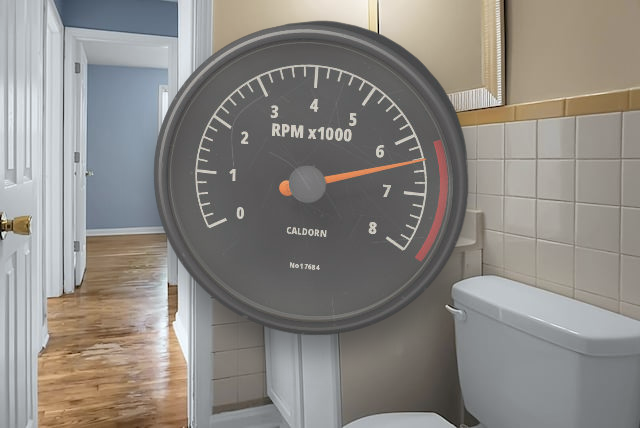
rpm 6400
